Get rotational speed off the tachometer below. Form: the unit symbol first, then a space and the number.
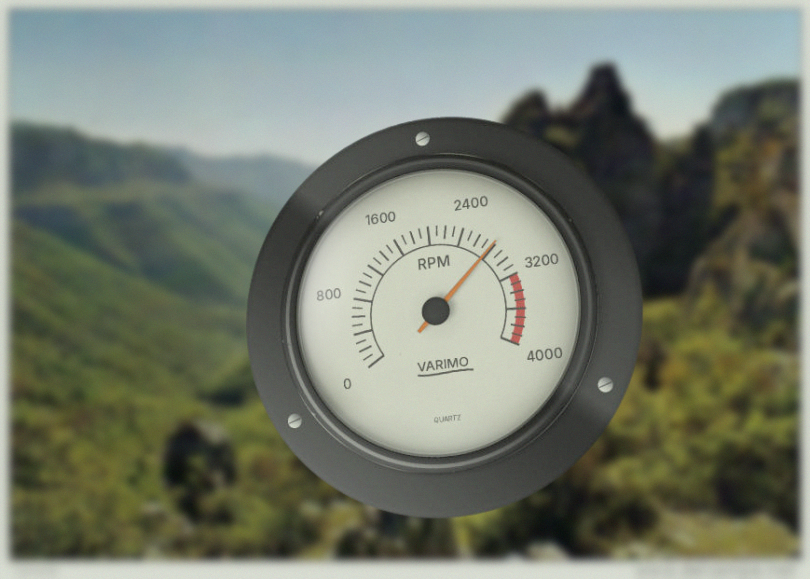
rpm 2800
